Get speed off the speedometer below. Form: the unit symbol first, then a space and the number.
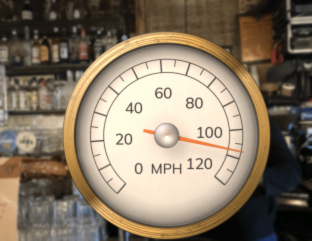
mph 107.5
